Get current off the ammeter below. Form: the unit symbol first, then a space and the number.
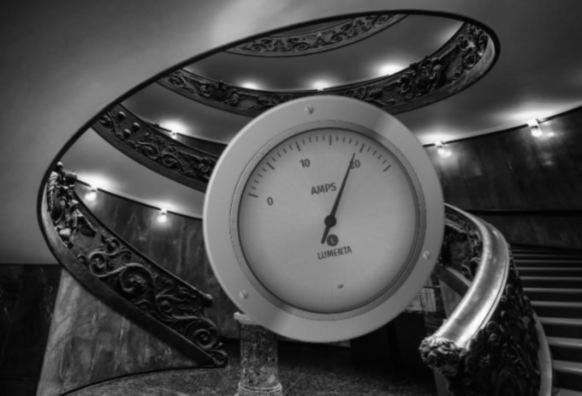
A 19
